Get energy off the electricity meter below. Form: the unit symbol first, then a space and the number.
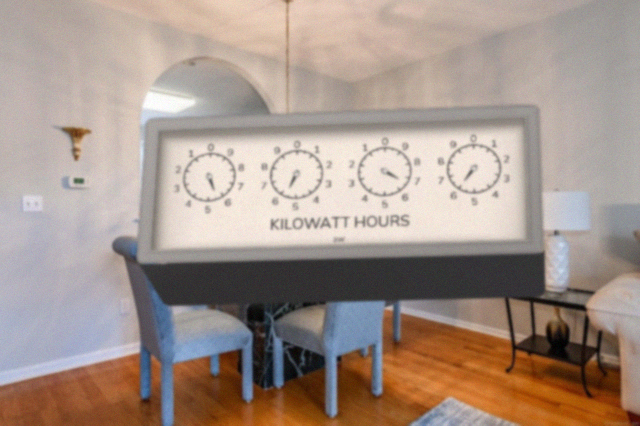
kWh 5566
